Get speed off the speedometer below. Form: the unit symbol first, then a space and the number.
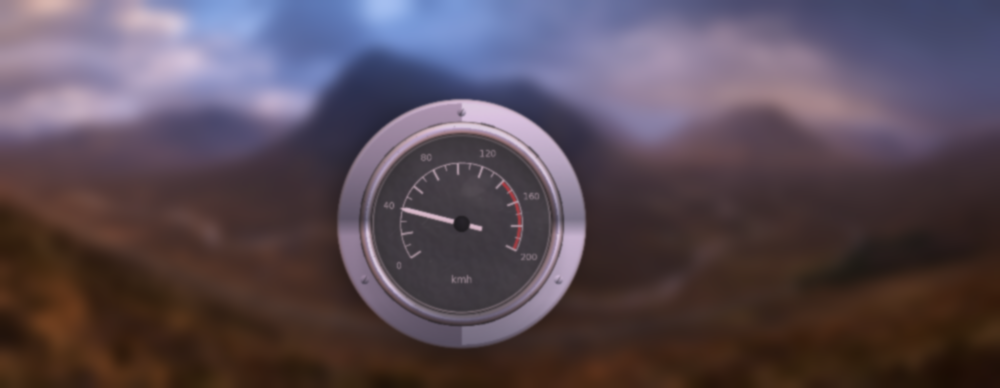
km/h 40
